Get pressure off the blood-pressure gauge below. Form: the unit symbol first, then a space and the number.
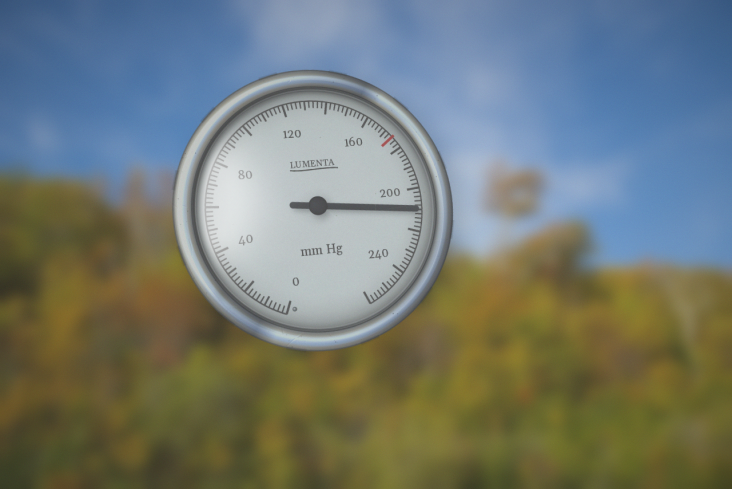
mmHg 210
